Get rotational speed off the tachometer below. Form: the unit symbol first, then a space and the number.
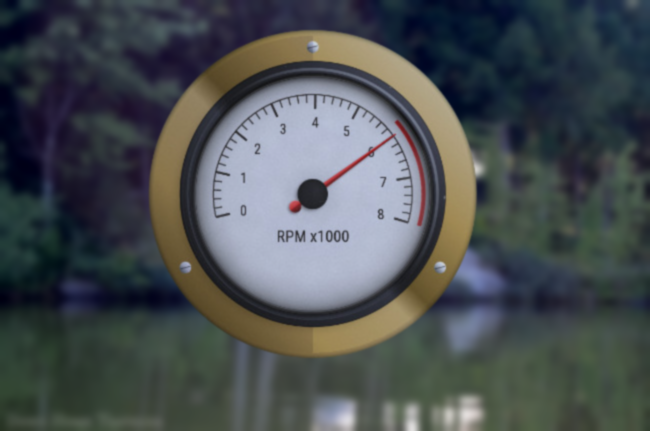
rpm 6000
